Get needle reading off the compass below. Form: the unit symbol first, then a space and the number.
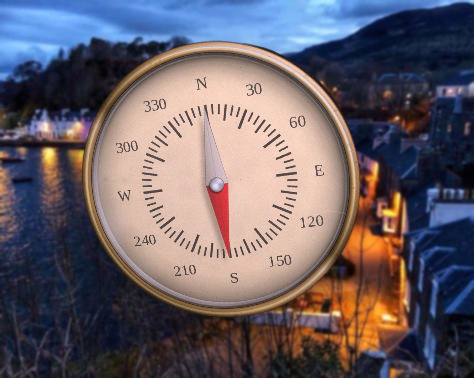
° 180
